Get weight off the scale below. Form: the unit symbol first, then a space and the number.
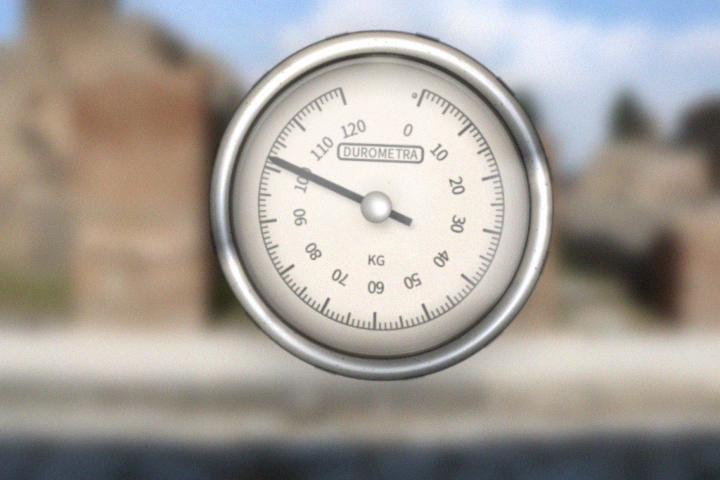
kg 102
